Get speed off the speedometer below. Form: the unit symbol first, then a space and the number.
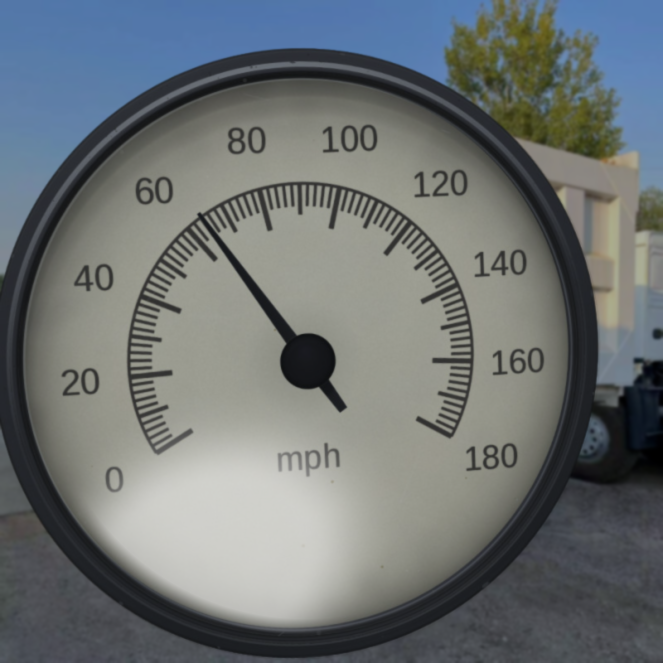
mph 64
